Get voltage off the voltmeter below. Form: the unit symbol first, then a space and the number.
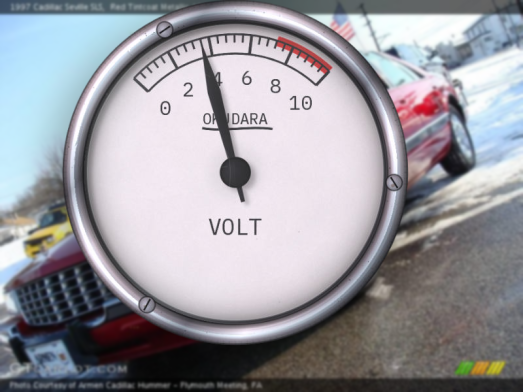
V 3.6
